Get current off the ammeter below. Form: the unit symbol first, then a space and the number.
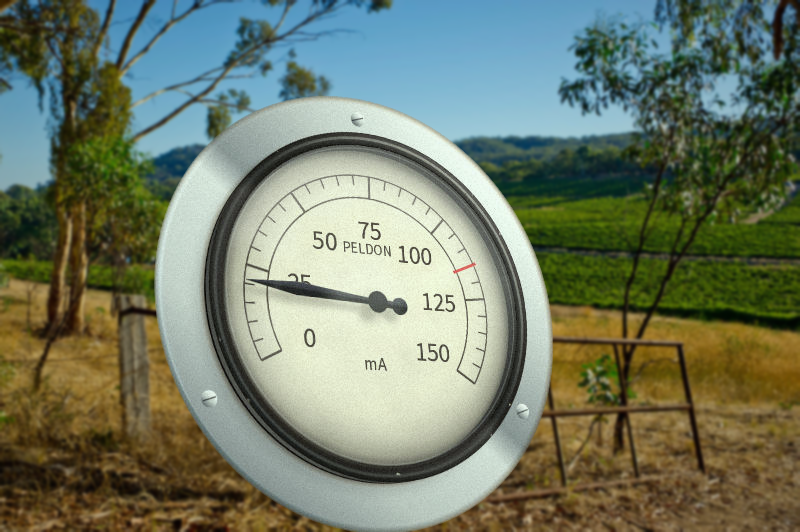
mA 20
